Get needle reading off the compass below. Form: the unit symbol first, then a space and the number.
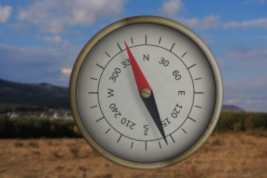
° 337.5
